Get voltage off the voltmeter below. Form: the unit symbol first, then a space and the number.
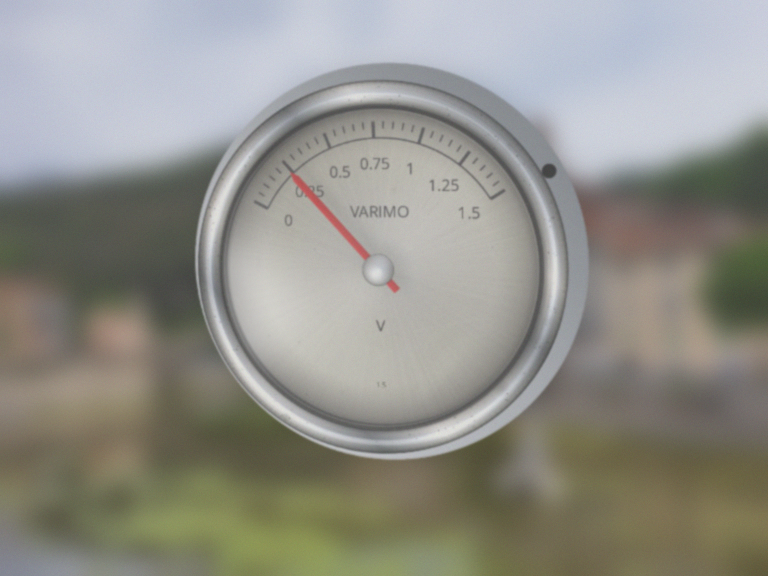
V 0.25
